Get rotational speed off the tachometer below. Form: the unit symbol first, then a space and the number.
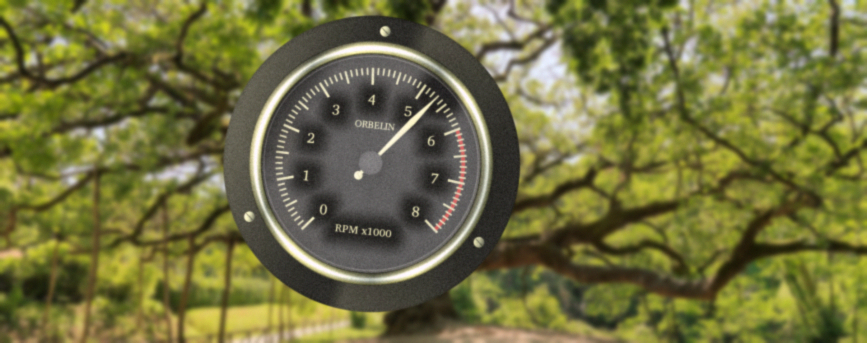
rpm 5300
